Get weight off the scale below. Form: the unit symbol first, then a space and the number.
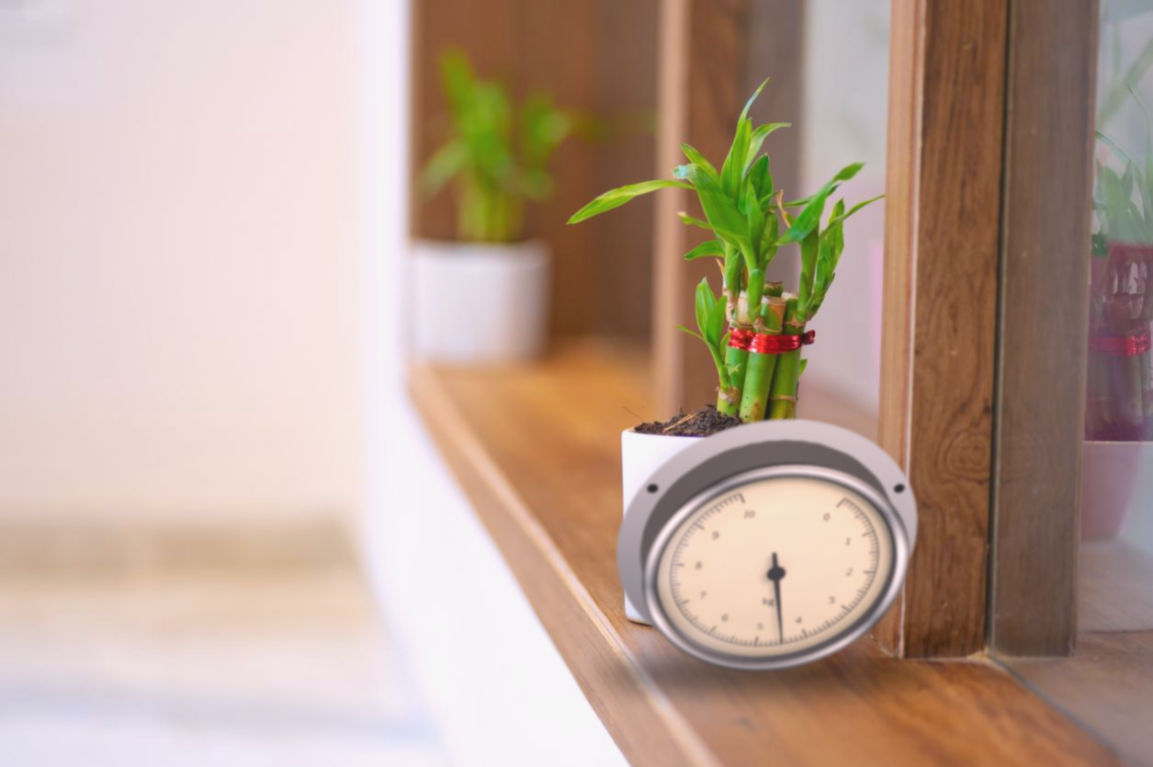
kg 4.5
